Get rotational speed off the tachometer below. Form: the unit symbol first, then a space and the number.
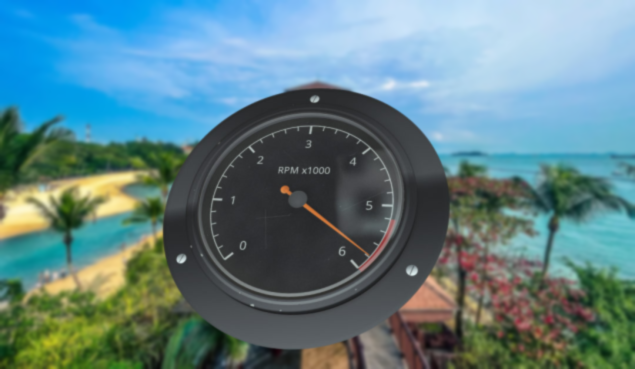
rpm 5800
